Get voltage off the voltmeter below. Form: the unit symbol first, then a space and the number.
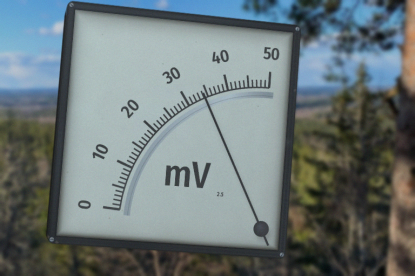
mV 34
